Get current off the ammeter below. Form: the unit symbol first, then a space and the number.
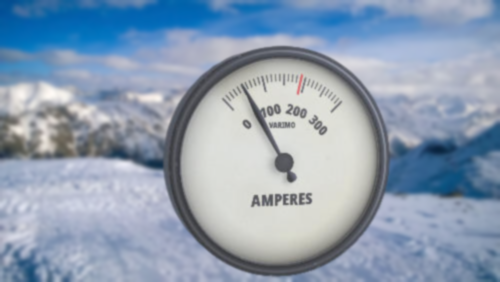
A 50
